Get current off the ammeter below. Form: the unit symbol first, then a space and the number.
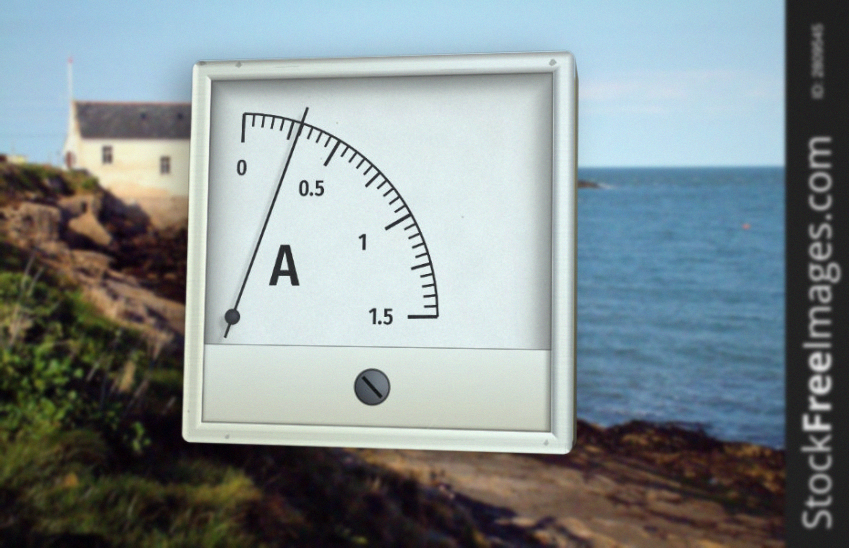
A 0.3
